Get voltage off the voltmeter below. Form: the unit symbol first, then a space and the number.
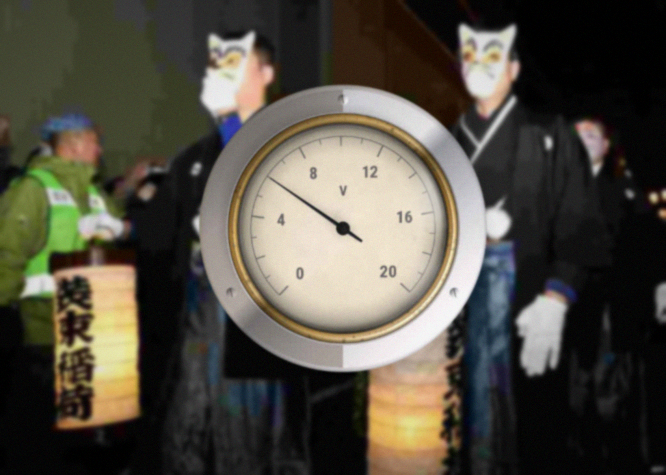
V 6
